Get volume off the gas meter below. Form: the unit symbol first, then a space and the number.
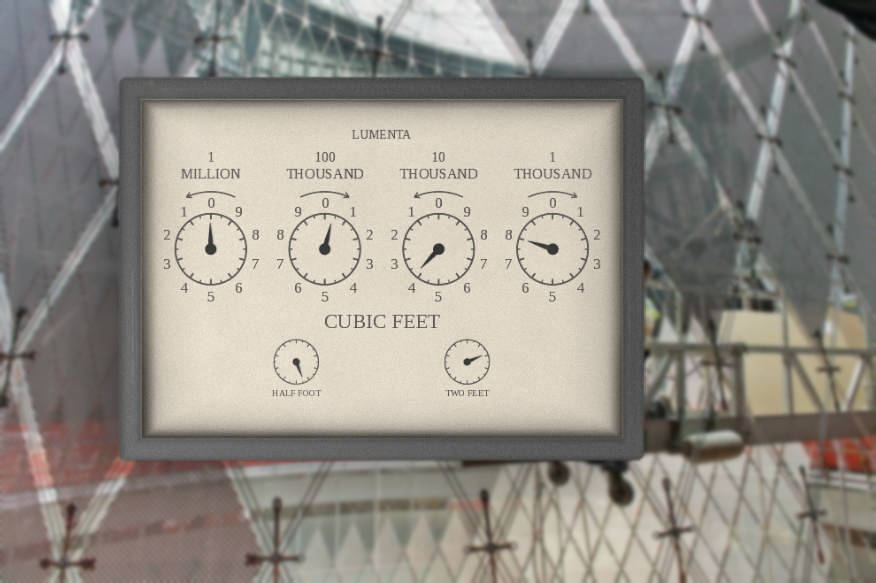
ft³ 3800
